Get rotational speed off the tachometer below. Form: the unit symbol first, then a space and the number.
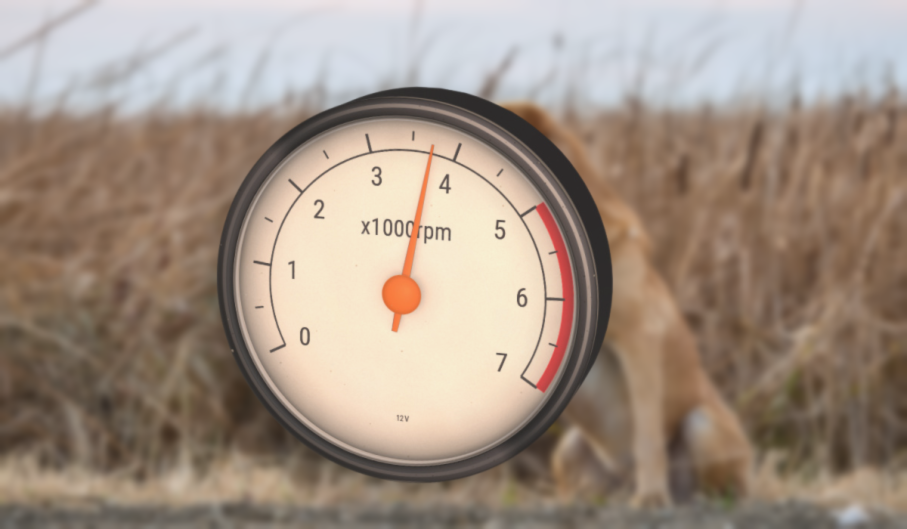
rpm 3750
